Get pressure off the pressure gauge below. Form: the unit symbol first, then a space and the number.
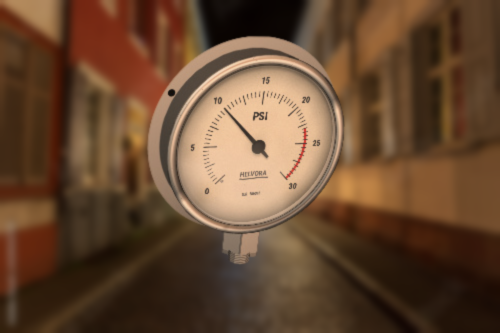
psi 10
